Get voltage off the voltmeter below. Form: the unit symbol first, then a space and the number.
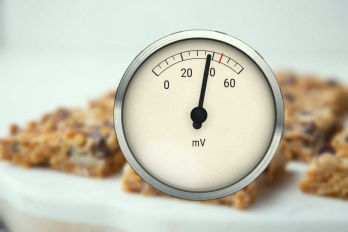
mV 37.5
